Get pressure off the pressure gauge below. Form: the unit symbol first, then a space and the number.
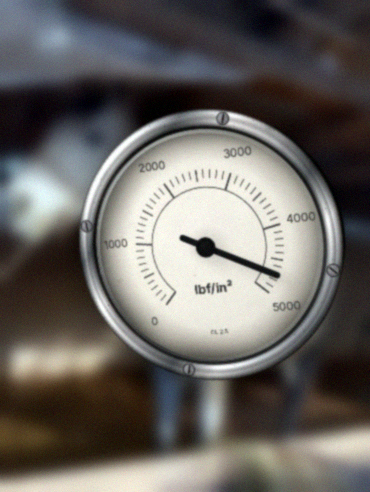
psi 4700
